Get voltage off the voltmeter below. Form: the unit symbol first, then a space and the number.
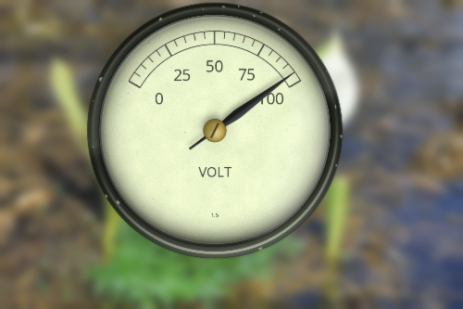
V 95
